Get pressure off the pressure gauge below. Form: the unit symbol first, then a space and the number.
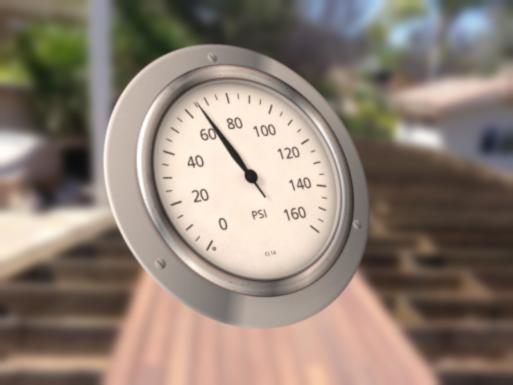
psi 65
